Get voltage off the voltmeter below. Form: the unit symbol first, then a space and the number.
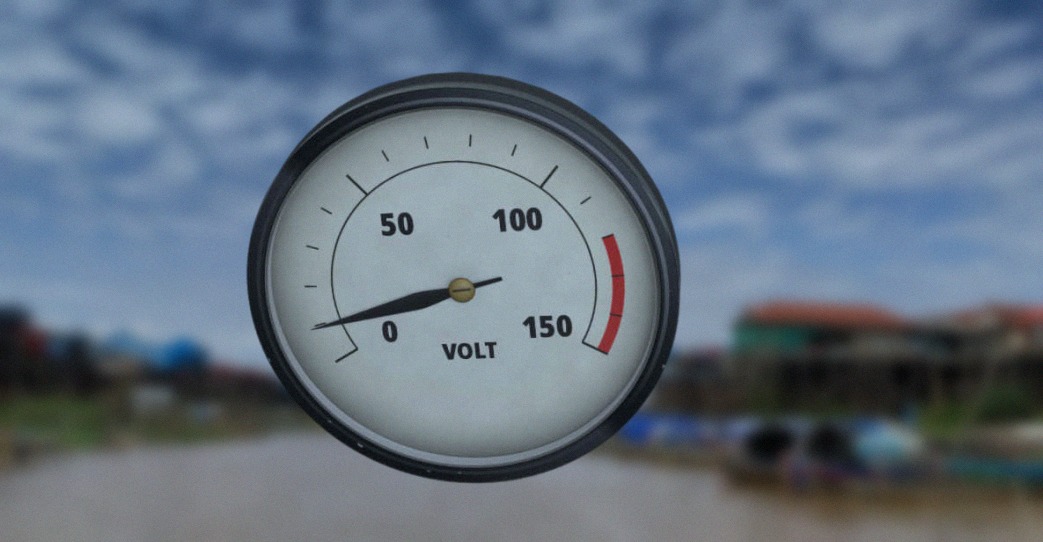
V 10
